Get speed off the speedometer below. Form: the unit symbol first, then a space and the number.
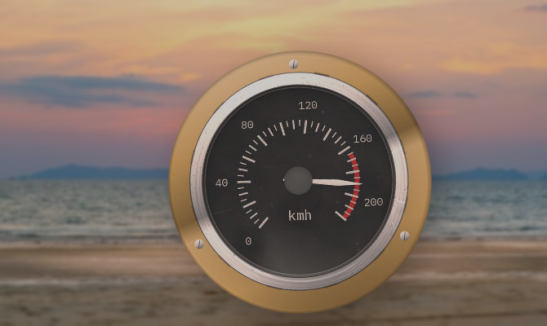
km/h 190
